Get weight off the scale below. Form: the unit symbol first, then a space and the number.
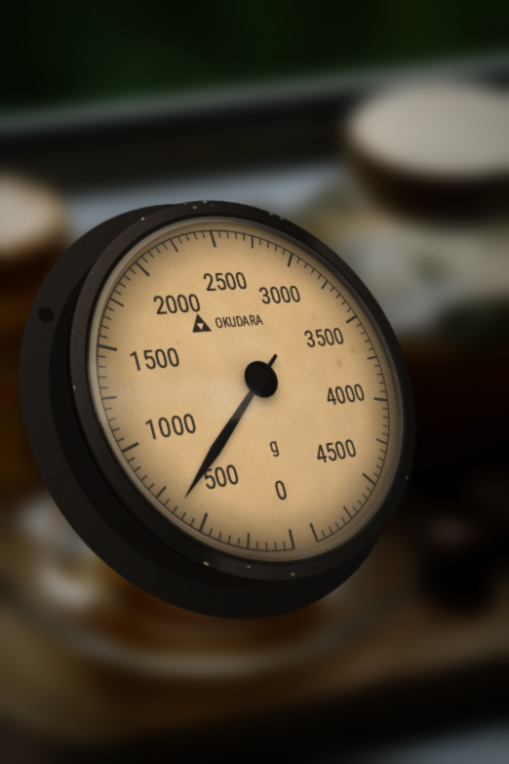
g 650
